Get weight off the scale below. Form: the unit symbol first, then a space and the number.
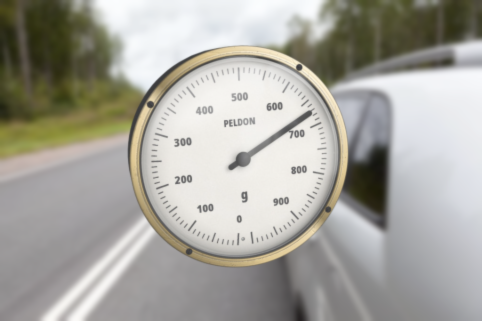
g 670
